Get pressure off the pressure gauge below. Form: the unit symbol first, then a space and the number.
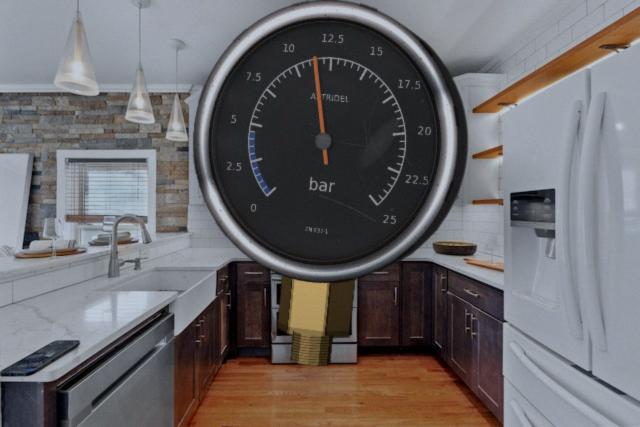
bar 11.5
